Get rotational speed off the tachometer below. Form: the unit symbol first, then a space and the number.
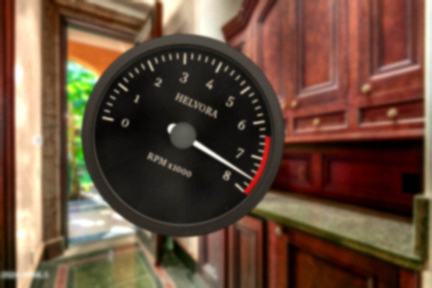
rpm 7600
